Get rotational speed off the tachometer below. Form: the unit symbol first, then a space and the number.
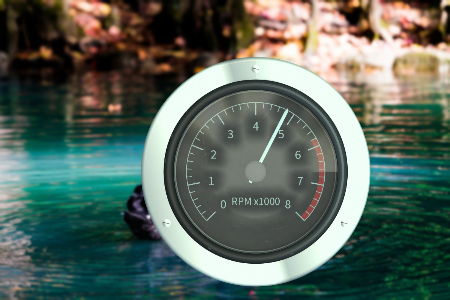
rpm 4800
